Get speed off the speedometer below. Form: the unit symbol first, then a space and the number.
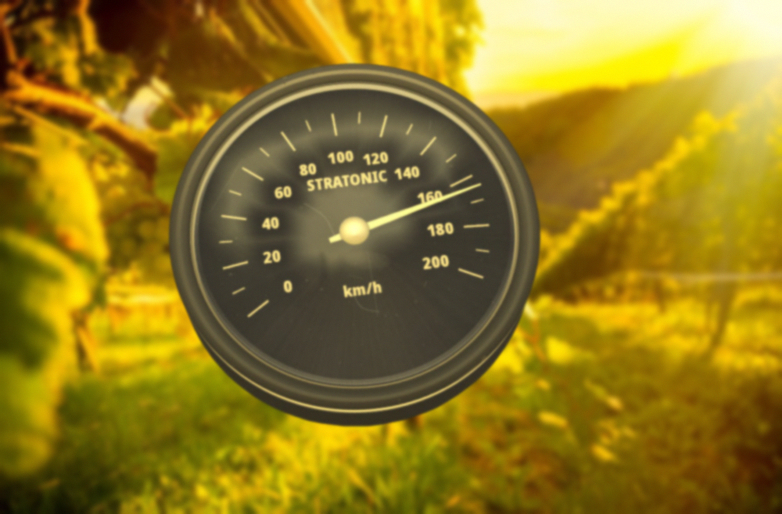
km/h 165
